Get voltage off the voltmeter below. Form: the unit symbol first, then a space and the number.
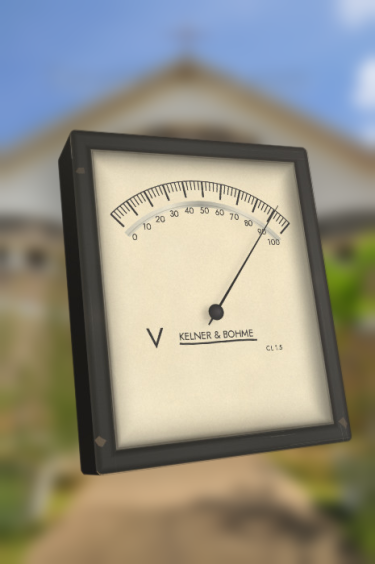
V 90
